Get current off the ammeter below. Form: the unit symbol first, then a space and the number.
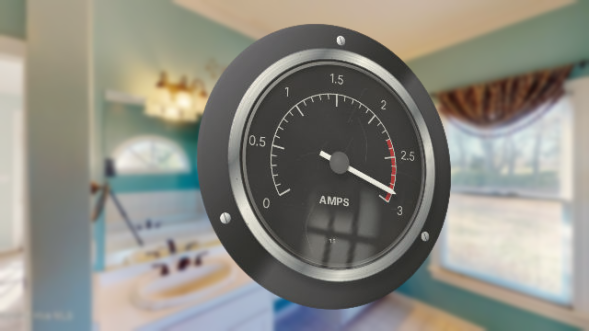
A 2.9
